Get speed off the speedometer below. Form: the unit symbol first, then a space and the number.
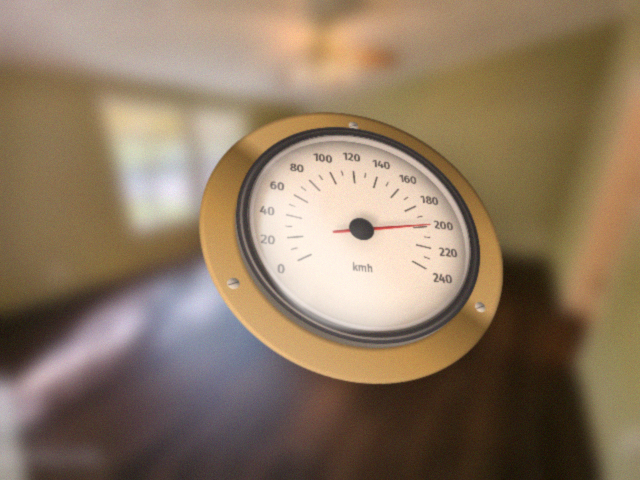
km/h 200
